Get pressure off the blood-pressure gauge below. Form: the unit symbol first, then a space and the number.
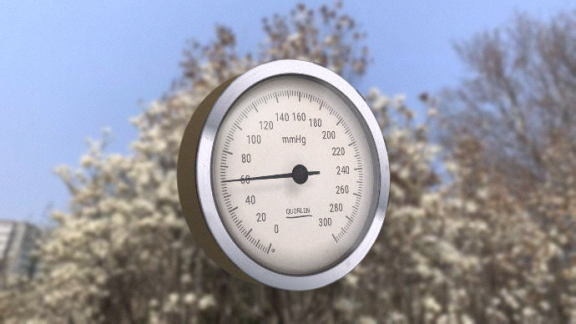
mmHg 60
